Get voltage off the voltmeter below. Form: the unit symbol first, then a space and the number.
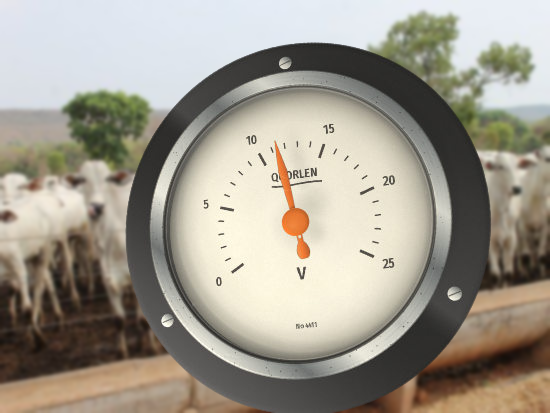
V 11.5
